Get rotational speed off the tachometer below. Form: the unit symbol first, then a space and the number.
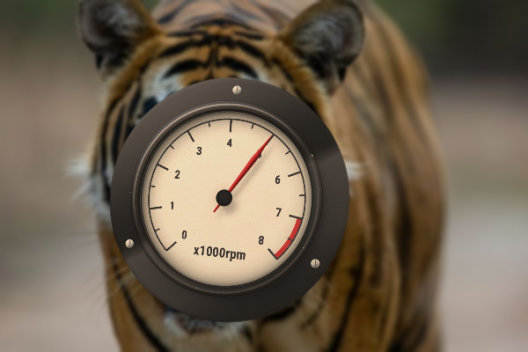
rpm 5000
